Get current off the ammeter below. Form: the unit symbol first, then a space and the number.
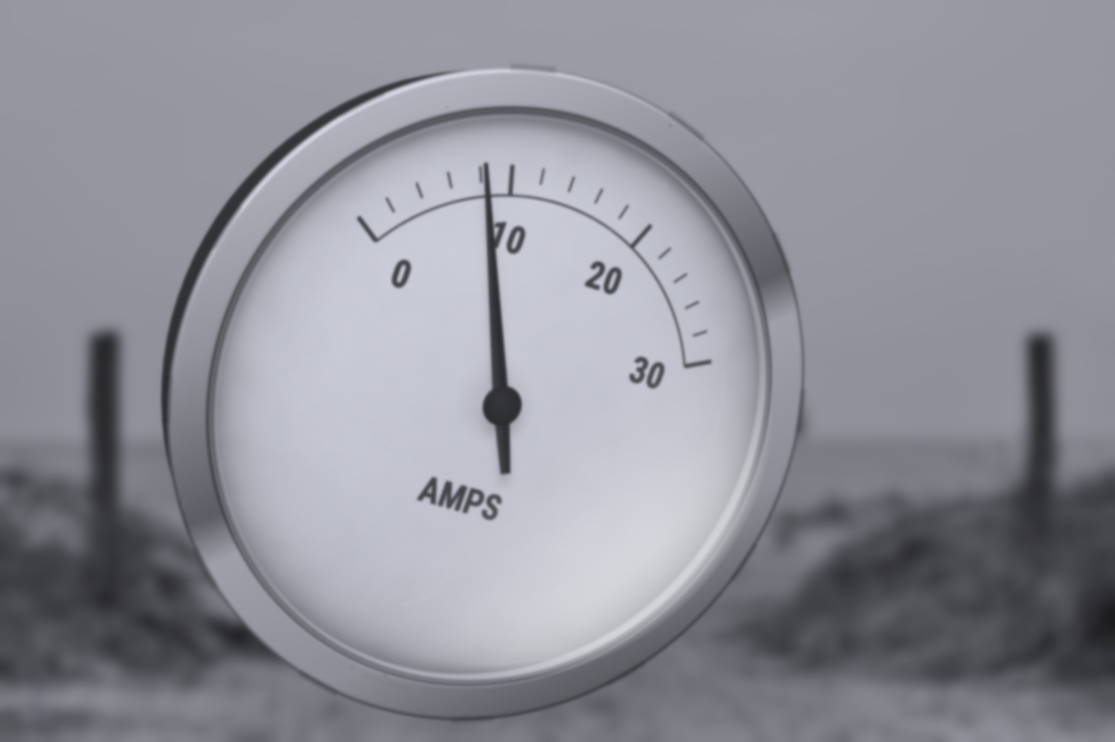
A 8
